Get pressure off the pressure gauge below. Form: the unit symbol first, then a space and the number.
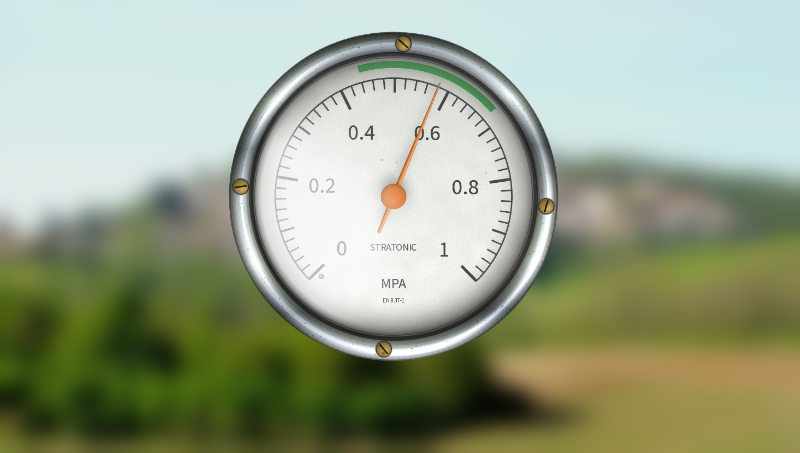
MPa 0.58
